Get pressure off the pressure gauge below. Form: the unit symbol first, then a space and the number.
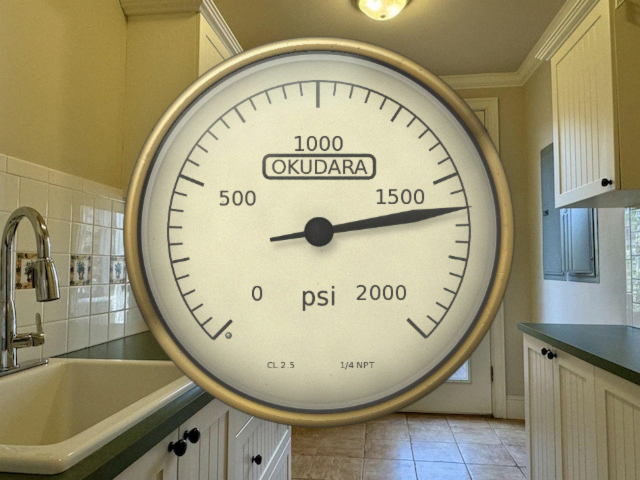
psi 1600
